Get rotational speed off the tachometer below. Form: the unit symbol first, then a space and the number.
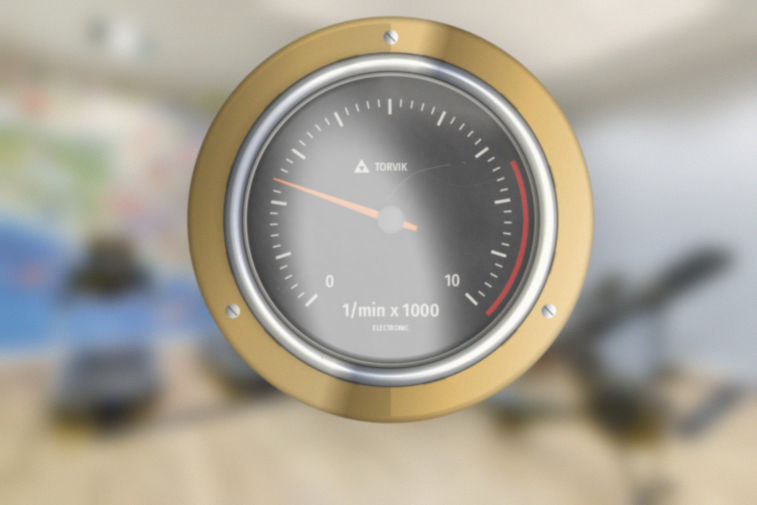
rpm 2400
